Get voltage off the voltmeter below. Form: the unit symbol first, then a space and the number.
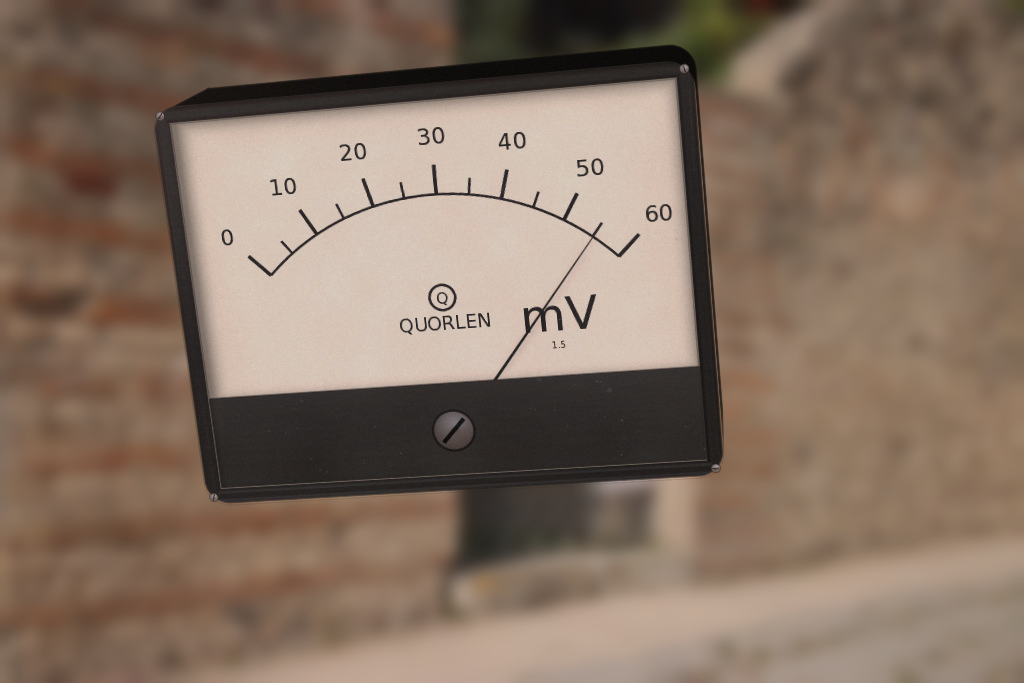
mV 55
